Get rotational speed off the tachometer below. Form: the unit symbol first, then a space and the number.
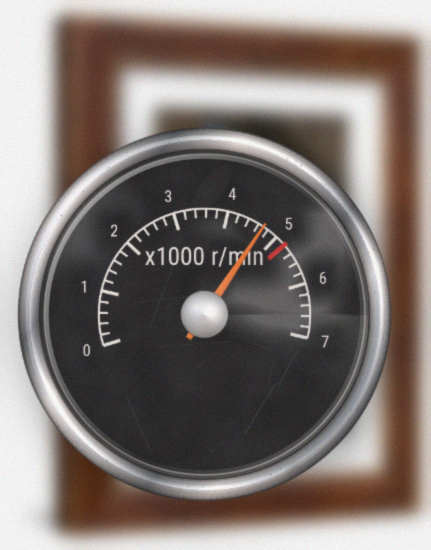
rpm 4700
